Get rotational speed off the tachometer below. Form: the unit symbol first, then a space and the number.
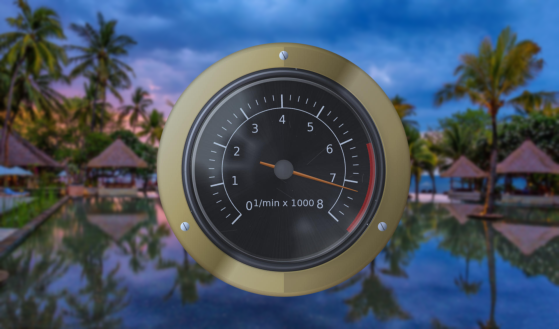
rpm 7200
